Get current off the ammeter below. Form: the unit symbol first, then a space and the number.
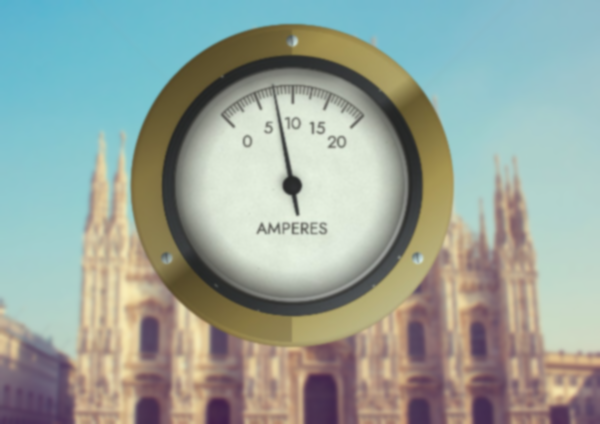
A 7.5
